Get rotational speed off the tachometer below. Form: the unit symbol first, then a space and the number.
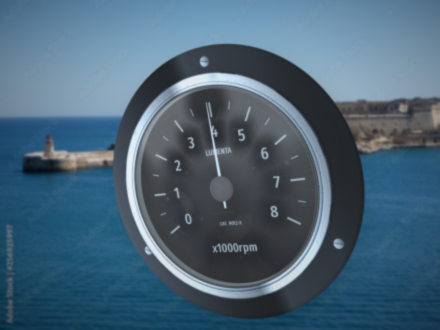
rpm 4000
